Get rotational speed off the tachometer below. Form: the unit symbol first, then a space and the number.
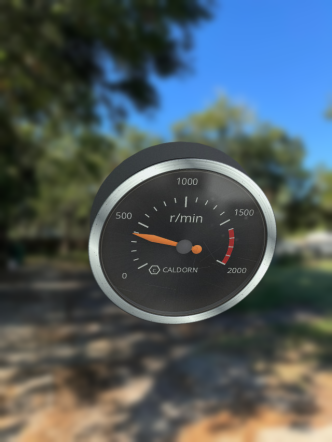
rpm 400
